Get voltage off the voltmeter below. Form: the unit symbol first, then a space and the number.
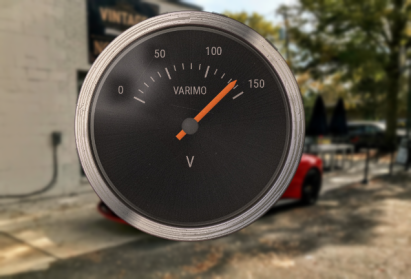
V 135
